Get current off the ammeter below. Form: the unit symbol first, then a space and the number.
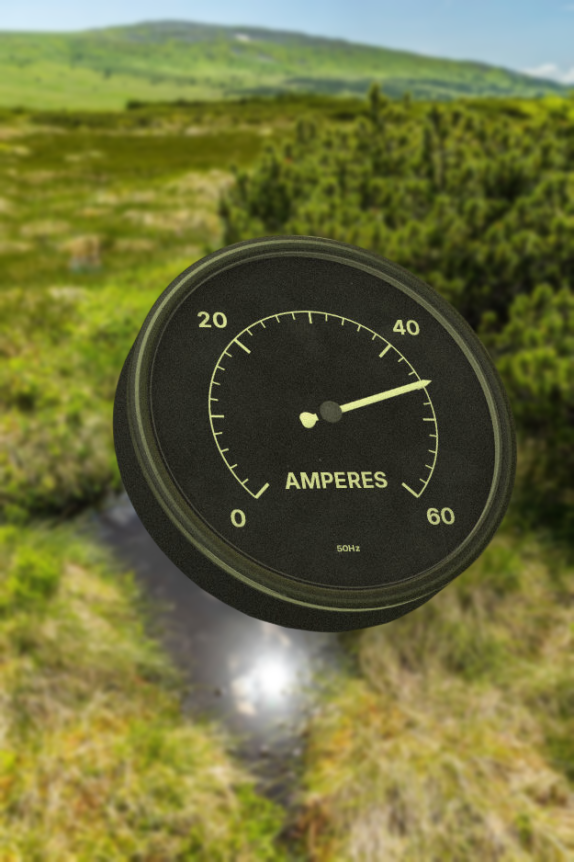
A 46
